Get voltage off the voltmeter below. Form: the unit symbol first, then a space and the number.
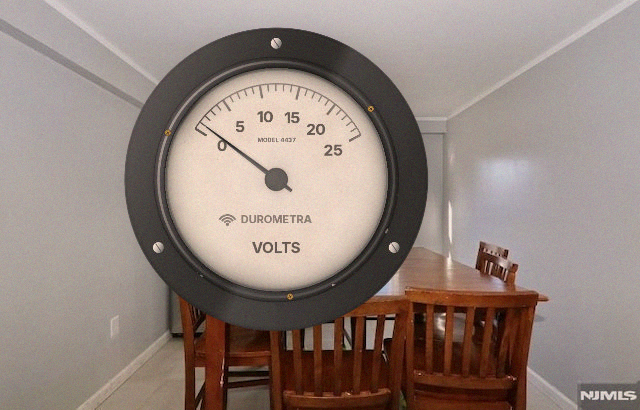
V 1
